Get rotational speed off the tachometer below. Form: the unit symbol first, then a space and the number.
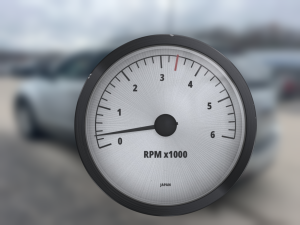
rpm 300
